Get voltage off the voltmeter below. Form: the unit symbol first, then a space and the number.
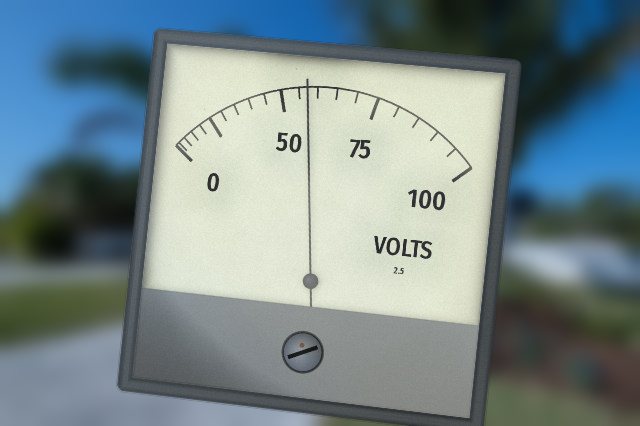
V 57.5
